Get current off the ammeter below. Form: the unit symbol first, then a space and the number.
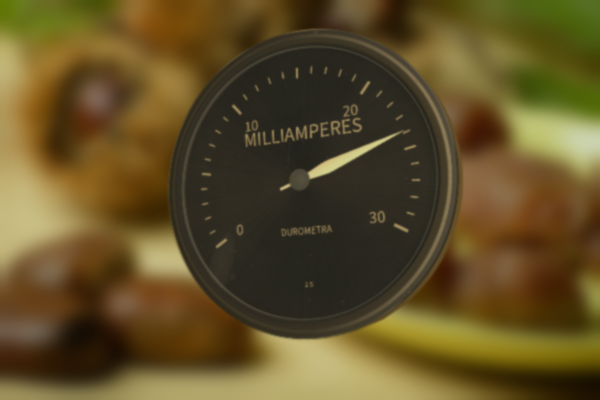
mA 24
